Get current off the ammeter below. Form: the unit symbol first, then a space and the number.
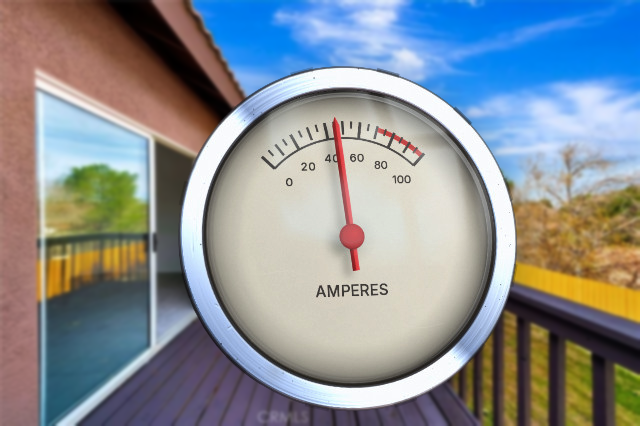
A 45
